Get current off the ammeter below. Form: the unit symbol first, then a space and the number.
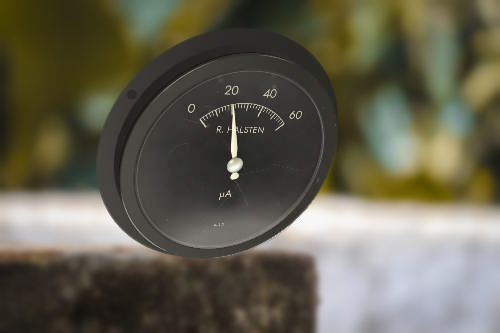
µA 20
